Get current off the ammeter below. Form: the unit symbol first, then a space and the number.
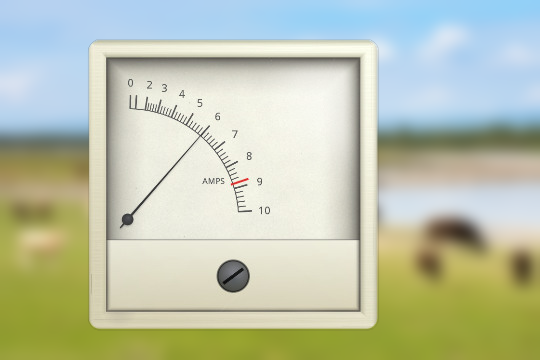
A 6
